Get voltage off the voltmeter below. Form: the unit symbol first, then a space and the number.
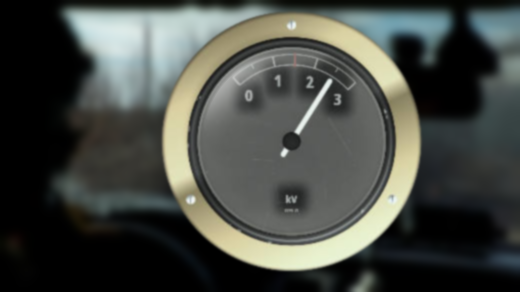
kV 2.5
